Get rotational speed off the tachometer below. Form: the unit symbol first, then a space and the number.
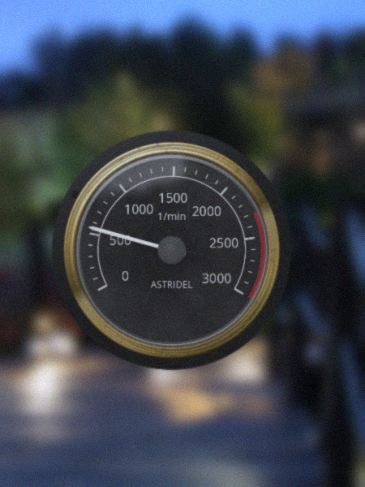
rpm 550
